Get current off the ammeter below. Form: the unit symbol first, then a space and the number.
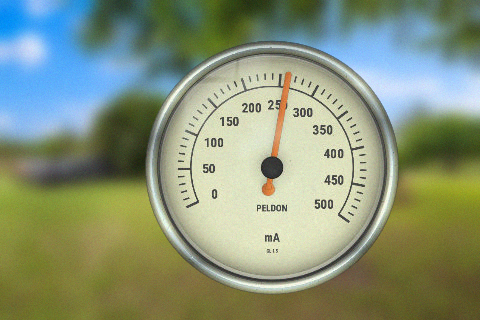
mA 260
